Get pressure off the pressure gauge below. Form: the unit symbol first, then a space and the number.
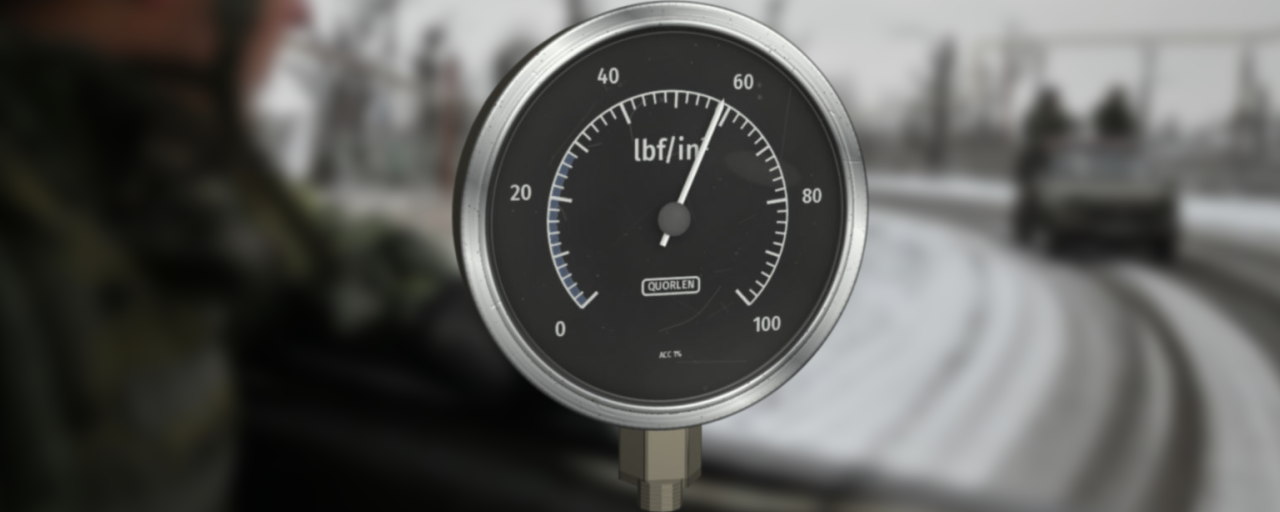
psi 58
